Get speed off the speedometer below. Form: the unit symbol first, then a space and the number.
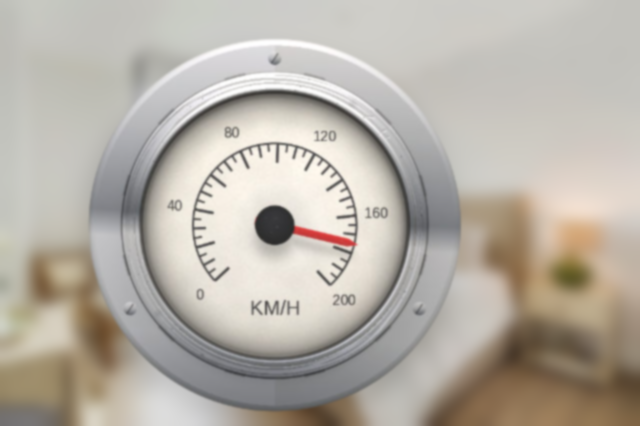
km/h 175
